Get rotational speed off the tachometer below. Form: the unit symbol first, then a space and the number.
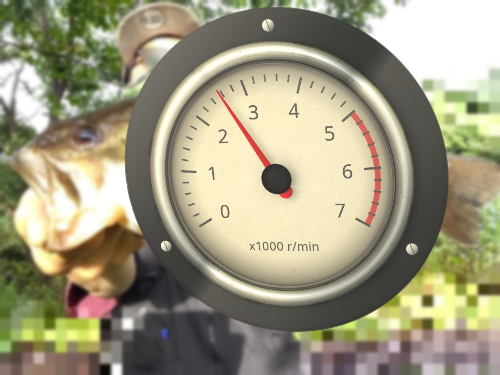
rpm 2600
